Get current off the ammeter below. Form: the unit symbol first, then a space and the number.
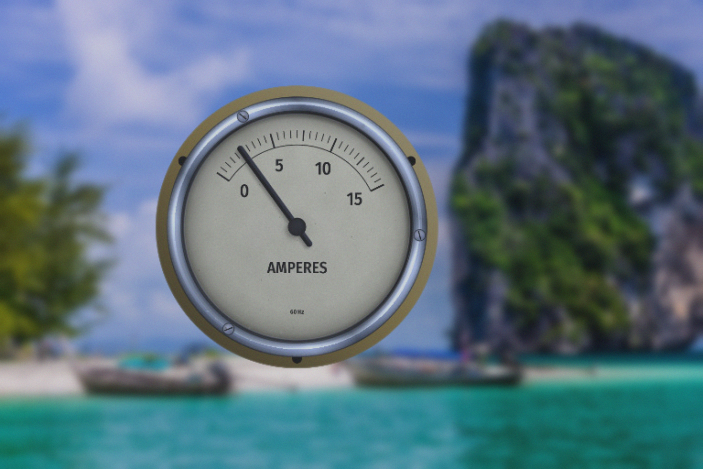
A 2.5
